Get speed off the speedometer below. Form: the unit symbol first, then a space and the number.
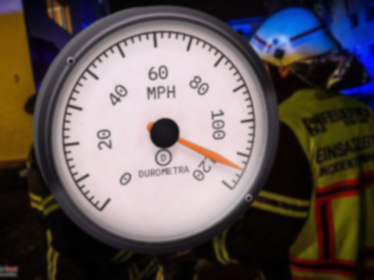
mph 114
